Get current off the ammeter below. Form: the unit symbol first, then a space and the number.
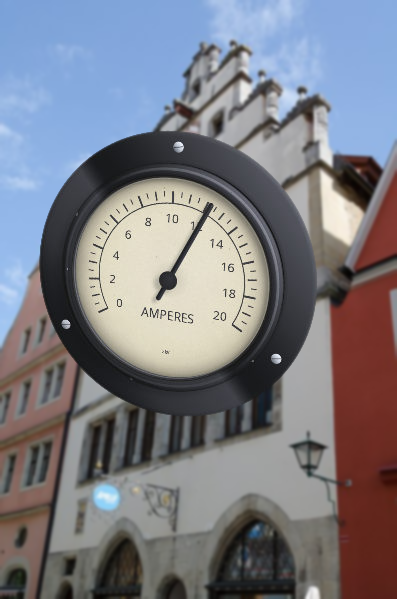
A 12.25
